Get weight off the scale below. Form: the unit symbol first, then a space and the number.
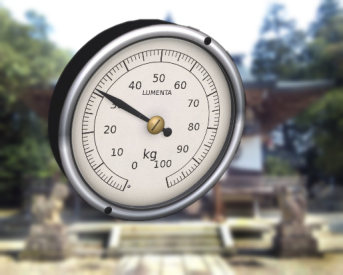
kg 31
